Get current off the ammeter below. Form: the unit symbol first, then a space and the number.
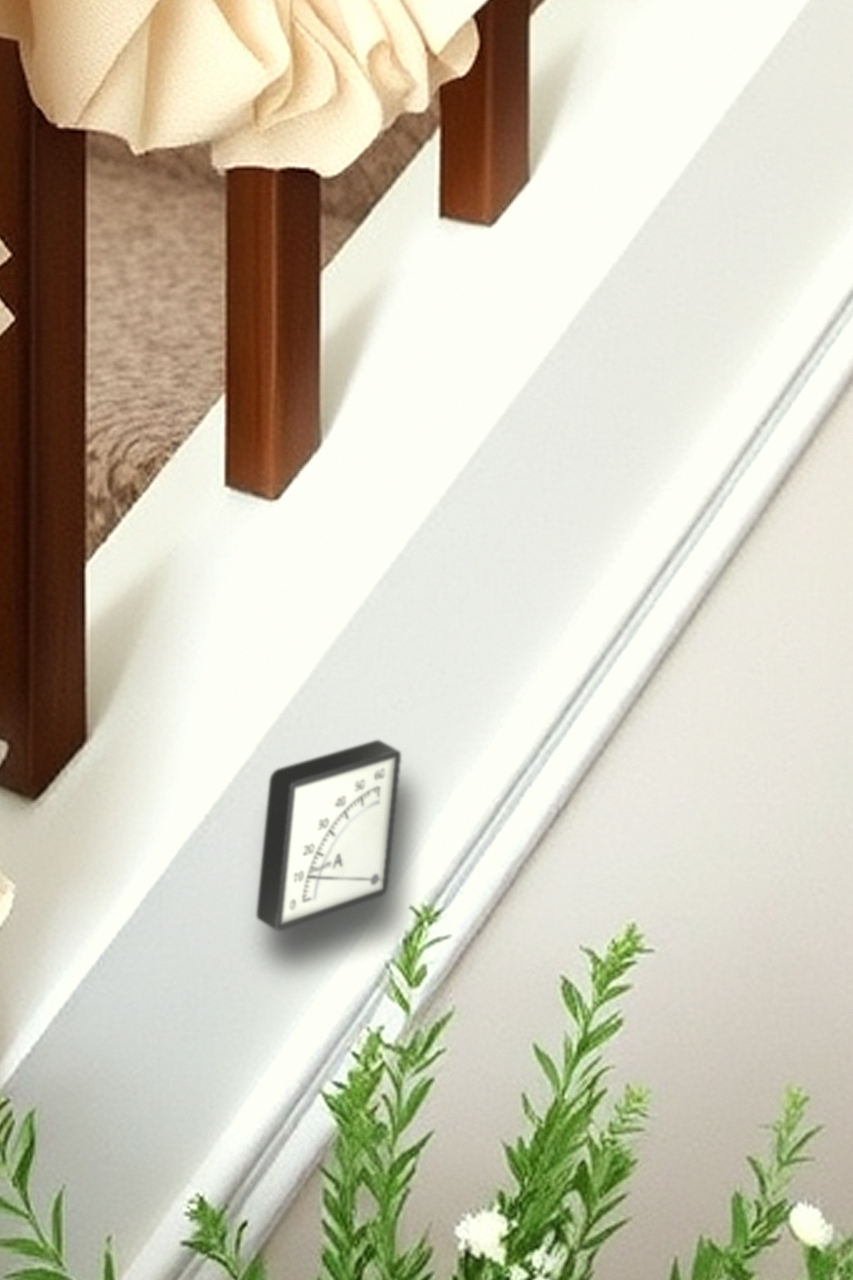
A 10
